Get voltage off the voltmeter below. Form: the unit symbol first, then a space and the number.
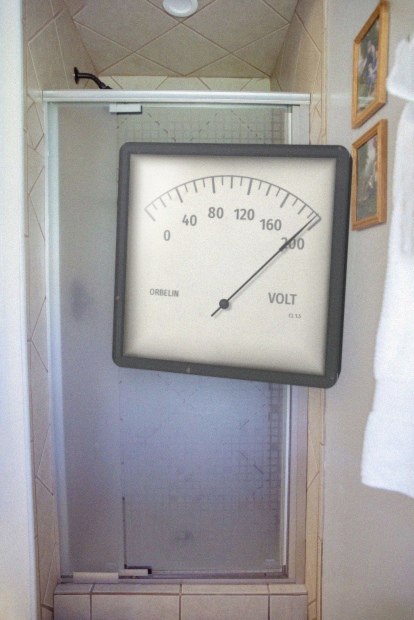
V 195
